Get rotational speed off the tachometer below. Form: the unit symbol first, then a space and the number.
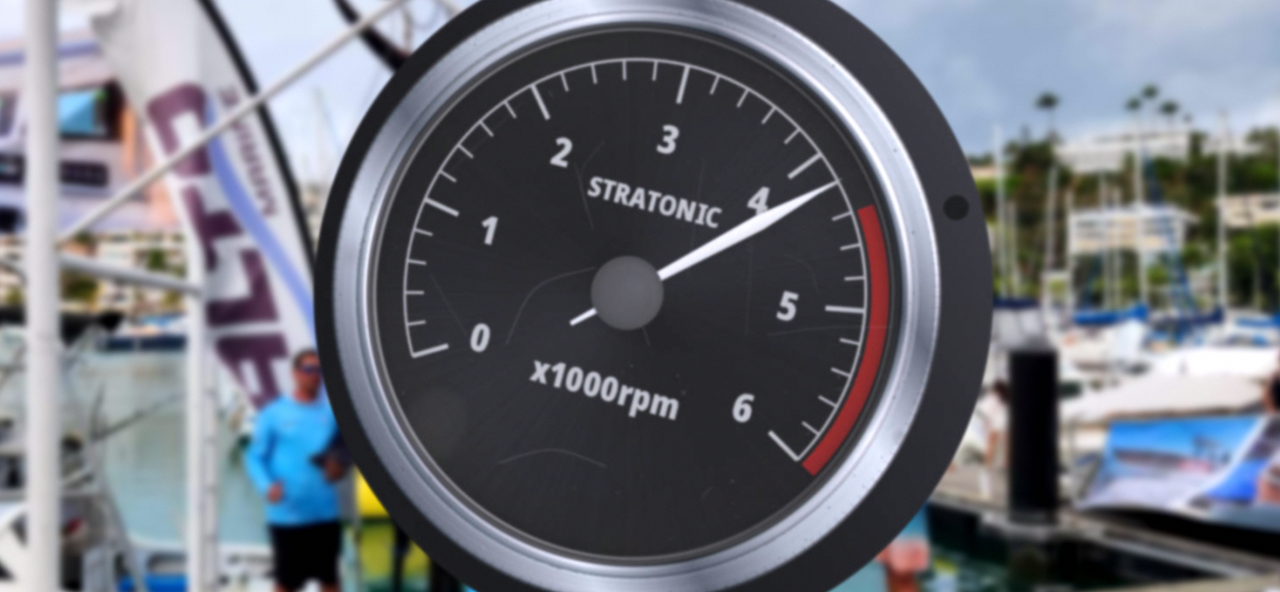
rpm 4200
